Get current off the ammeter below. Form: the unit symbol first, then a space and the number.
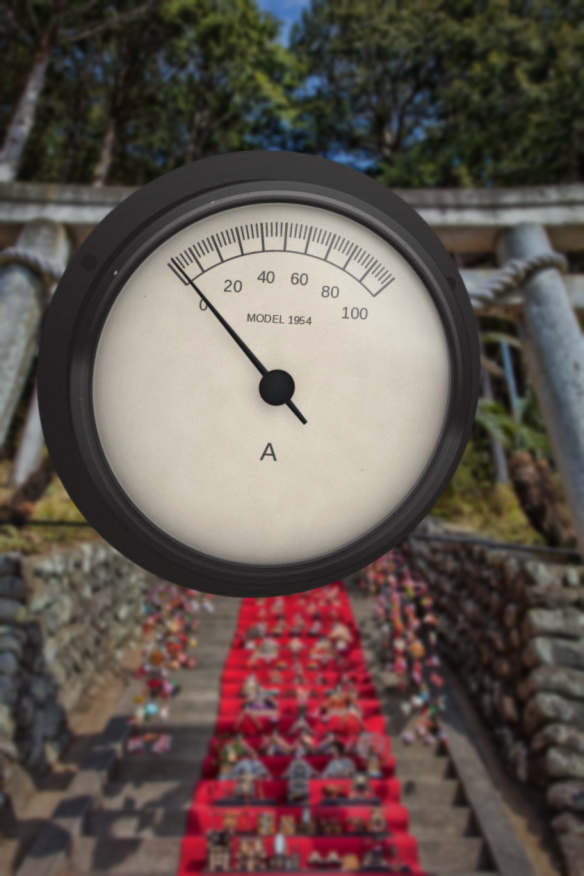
A 2
